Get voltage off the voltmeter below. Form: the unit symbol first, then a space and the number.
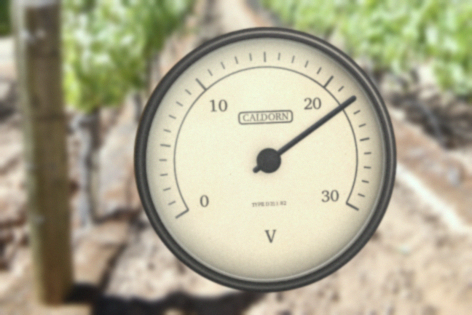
V 22
